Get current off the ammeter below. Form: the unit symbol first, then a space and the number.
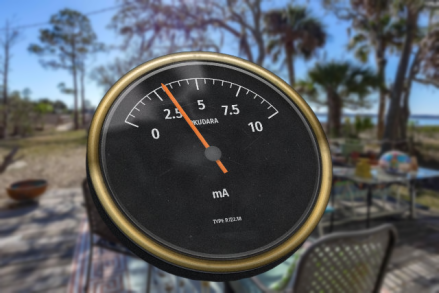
mA 3
